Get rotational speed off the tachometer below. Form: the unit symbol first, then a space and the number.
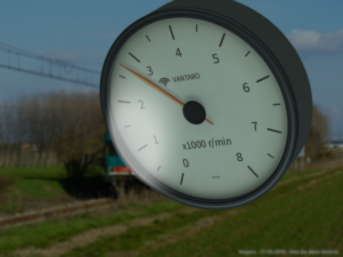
rpm 2750
